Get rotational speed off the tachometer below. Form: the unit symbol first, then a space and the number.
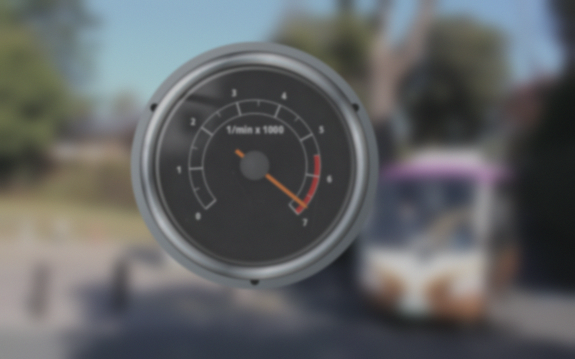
rpm 6750
